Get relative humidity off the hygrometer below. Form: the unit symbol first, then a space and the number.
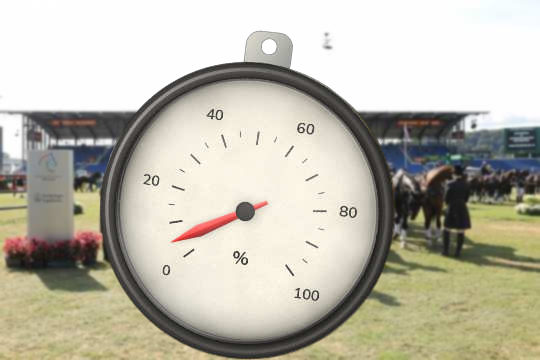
% 5
